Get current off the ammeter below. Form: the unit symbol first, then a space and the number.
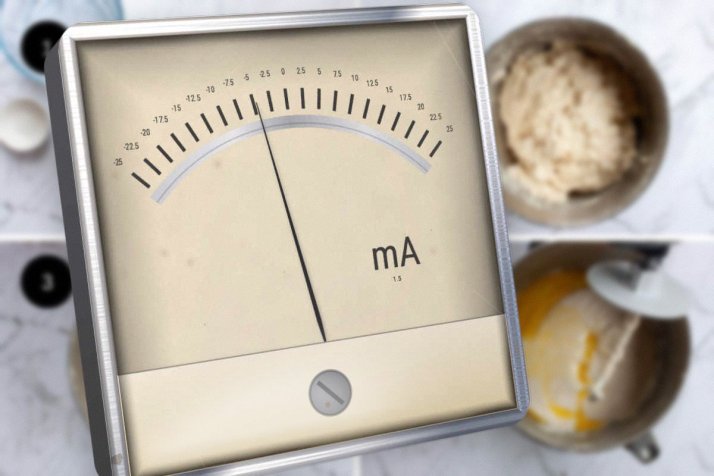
mA -5
